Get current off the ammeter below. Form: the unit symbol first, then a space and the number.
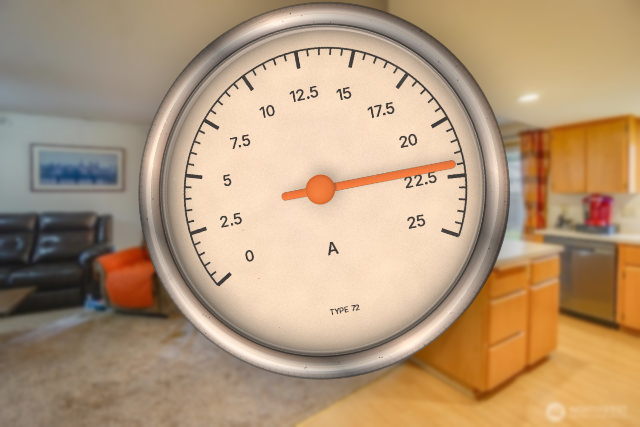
A 22
